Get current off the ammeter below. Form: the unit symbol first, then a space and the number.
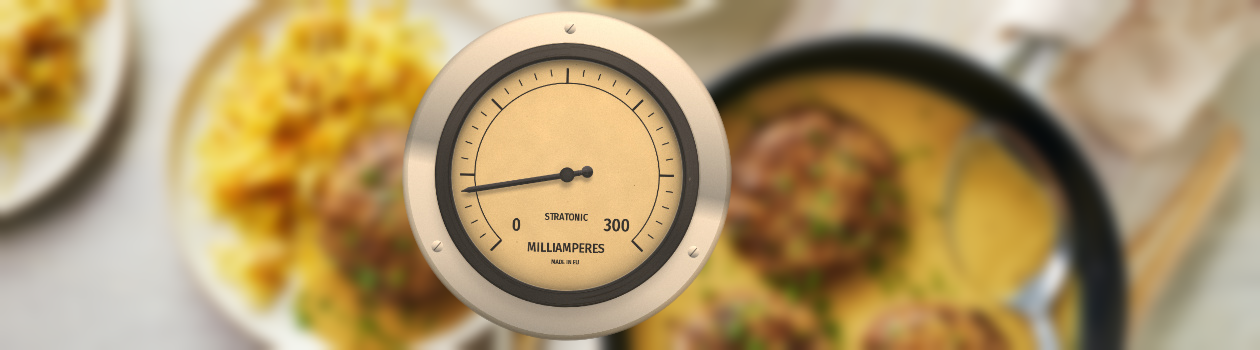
mA 40
